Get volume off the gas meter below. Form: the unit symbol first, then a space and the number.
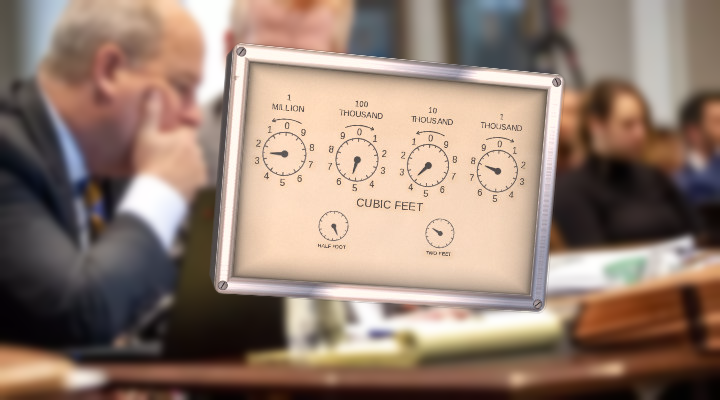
ft³ 253800
